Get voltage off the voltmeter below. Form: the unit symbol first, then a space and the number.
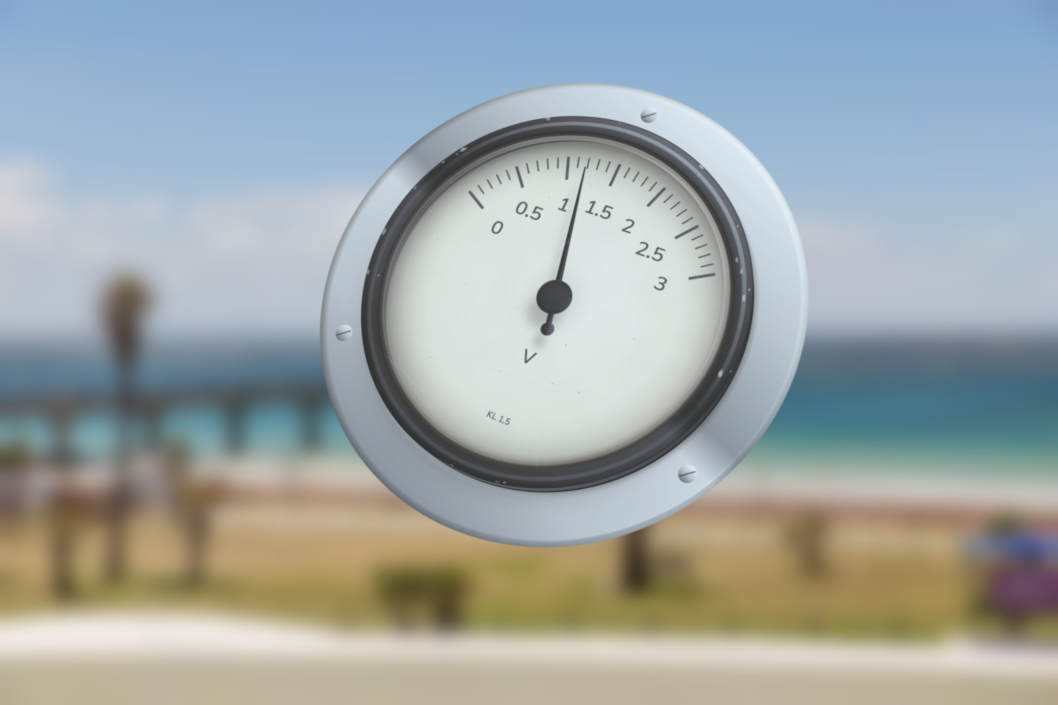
V 1.2
